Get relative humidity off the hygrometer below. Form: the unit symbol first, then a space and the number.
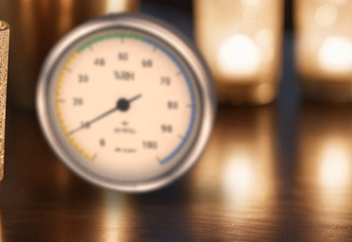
% 10
